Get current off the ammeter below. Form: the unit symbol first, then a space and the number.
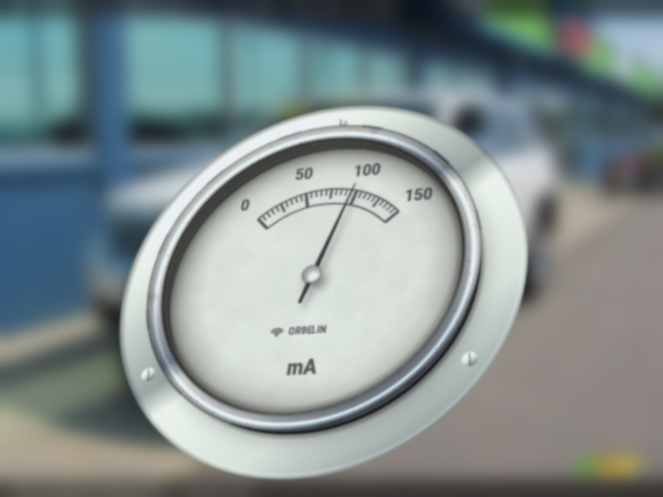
mA 100
